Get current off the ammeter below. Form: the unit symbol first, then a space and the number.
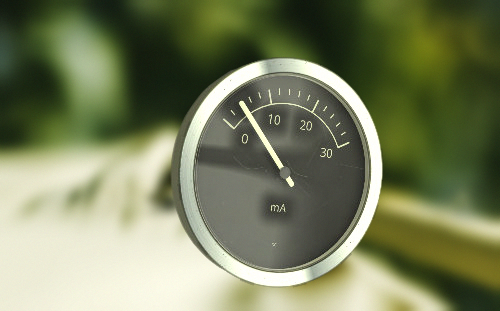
mA 4
